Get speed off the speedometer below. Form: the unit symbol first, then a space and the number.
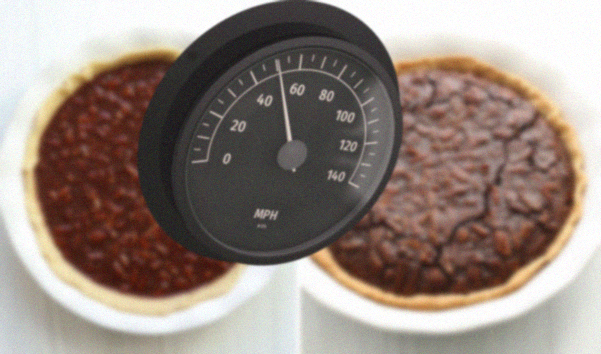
mph 50
